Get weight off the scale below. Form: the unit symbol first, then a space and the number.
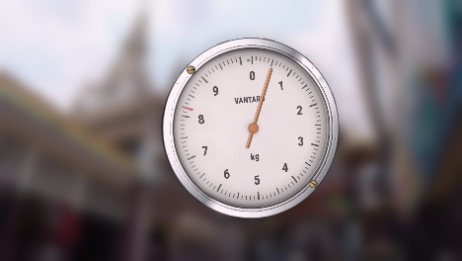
kg 0.5
